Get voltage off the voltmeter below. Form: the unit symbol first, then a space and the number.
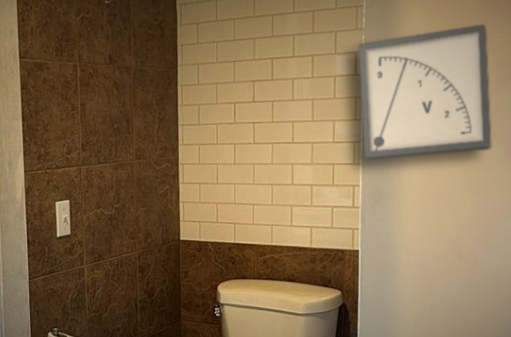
V 0.5
